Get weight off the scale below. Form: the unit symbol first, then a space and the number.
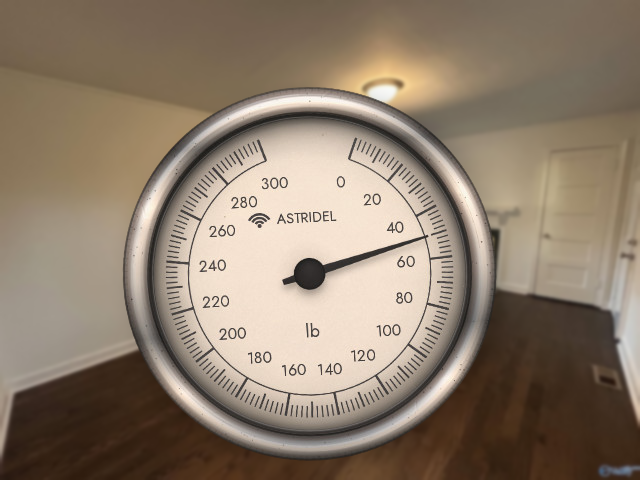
lb 50
